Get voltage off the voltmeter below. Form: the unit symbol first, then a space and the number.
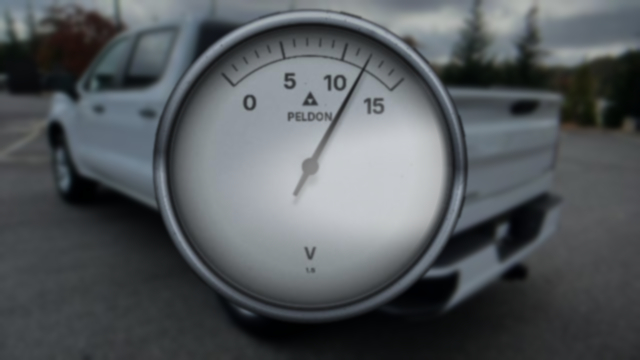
V 12
